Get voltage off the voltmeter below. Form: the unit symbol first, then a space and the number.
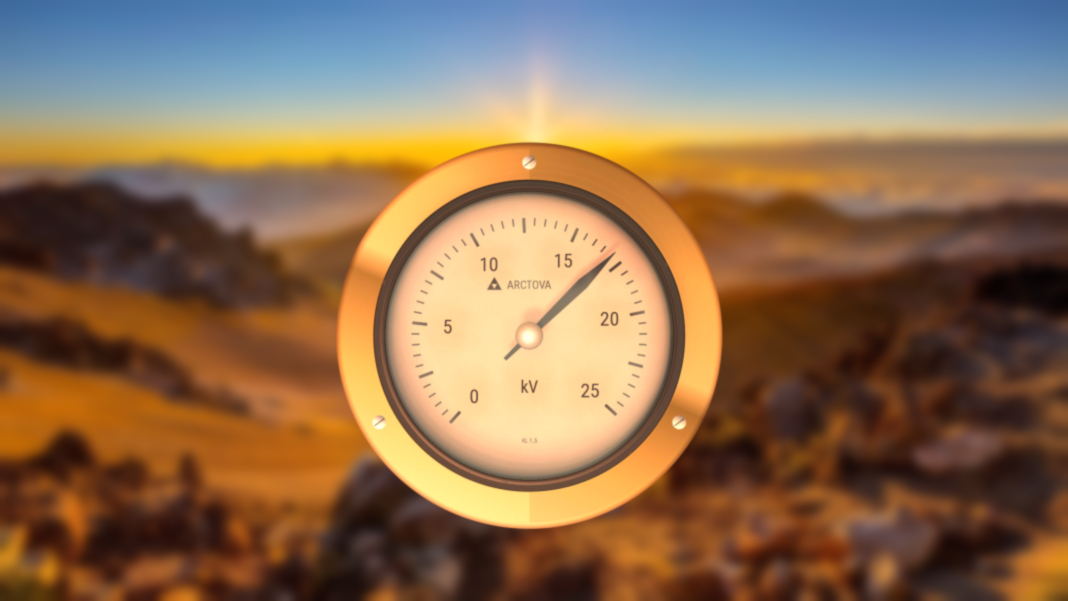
kV 17
